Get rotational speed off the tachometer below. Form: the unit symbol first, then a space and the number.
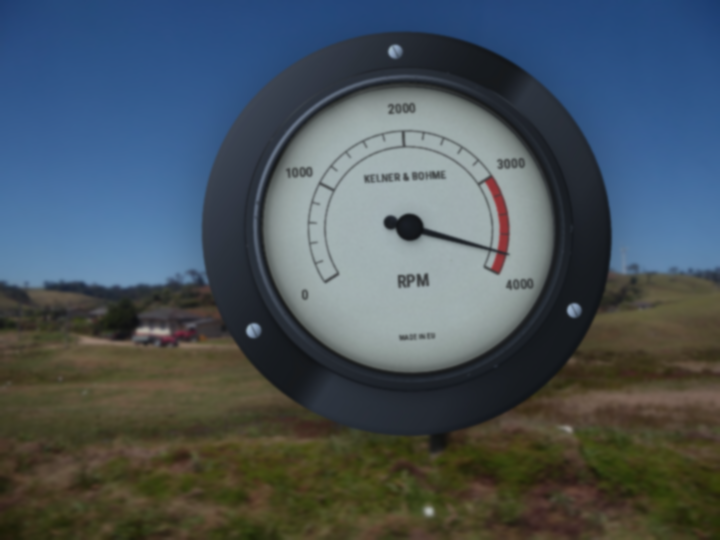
rpm 3800
